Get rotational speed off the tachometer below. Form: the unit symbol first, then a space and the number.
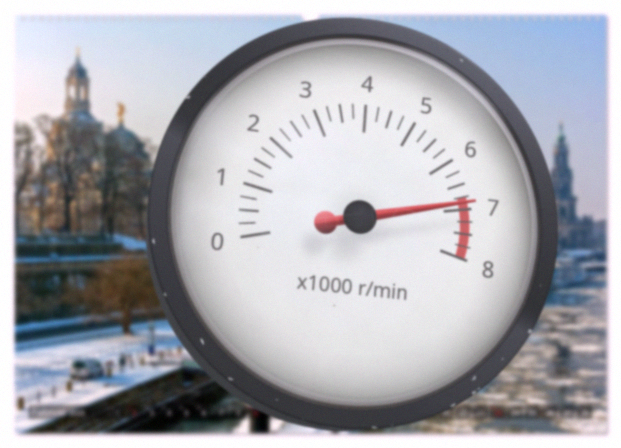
rpm 6875
